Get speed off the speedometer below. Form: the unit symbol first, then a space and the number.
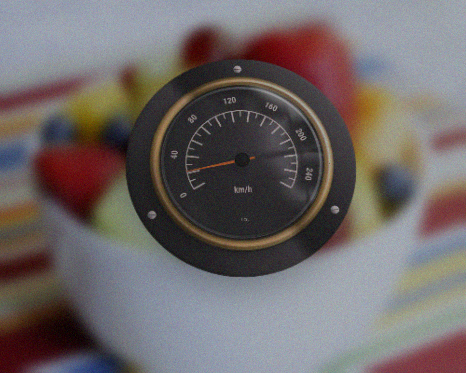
km/h 20
